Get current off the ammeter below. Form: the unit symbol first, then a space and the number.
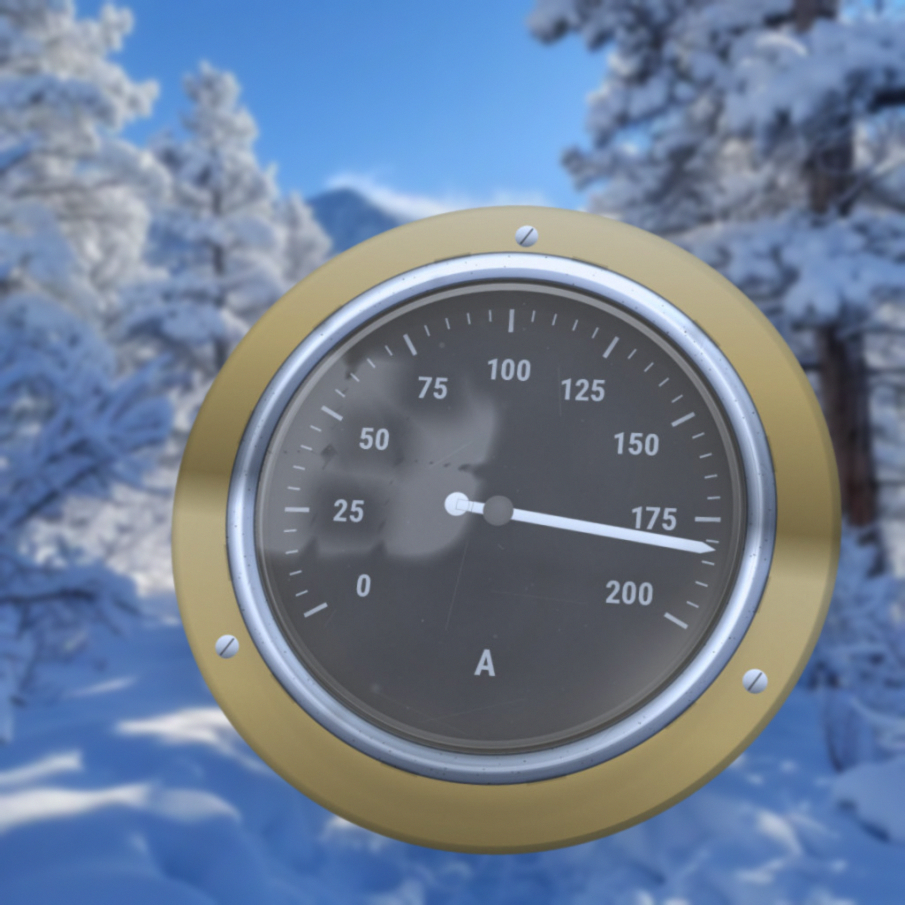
A 182.5
